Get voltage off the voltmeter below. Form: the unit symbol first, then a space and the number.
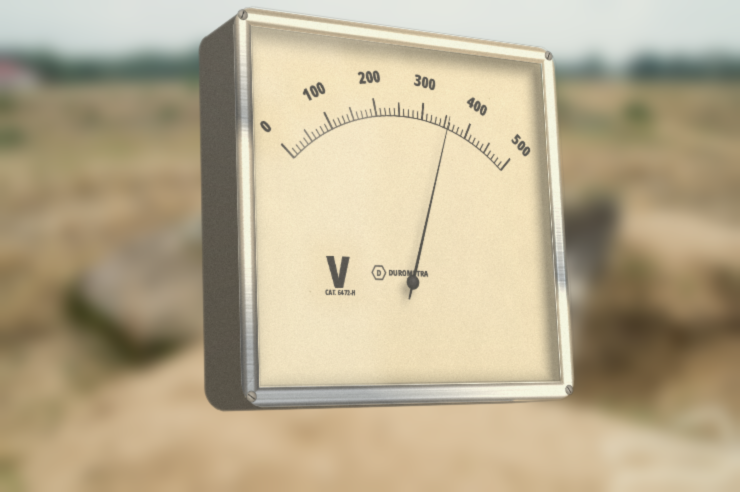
V 350
